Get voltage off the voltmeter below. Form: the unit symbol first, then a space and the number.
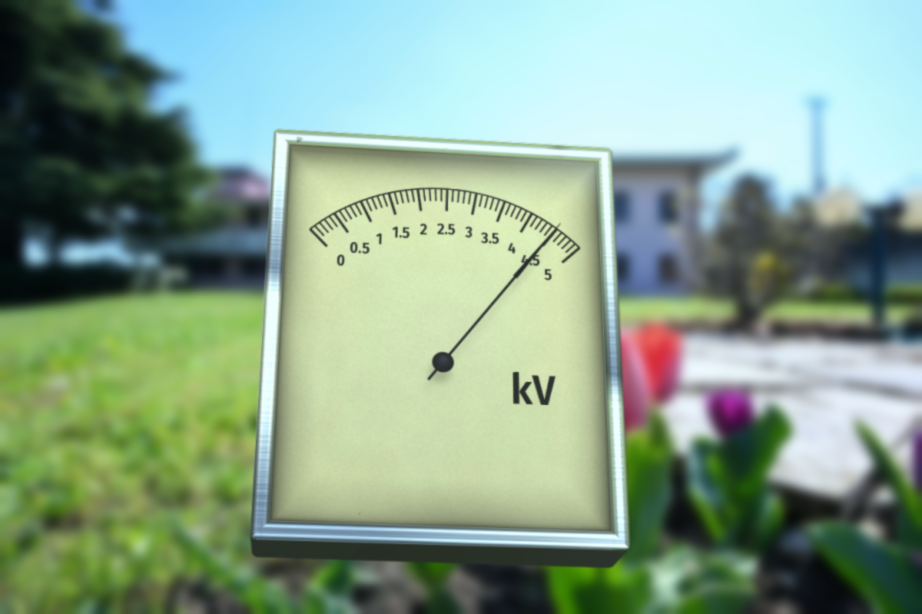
kV 4.5
